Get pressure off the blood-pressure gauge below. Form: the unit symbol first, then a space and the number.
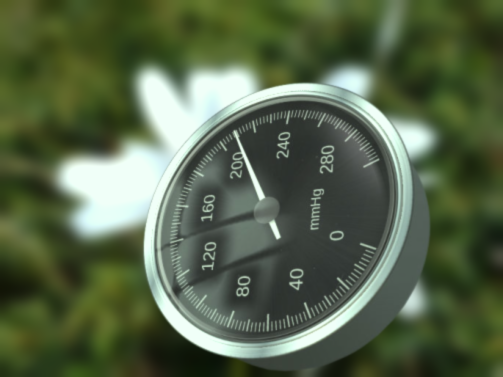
mmHg 210
